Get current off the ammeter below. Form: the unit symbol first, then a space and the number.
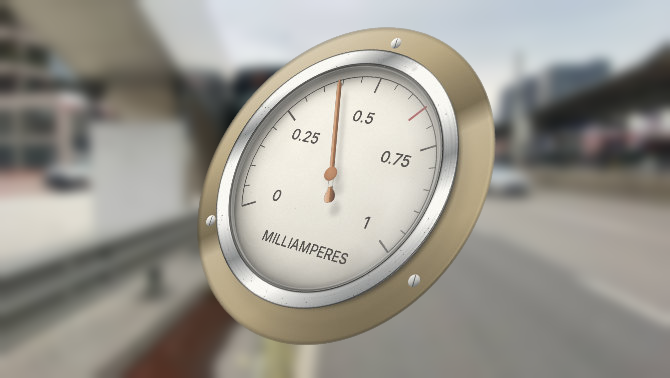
mA 0.4
